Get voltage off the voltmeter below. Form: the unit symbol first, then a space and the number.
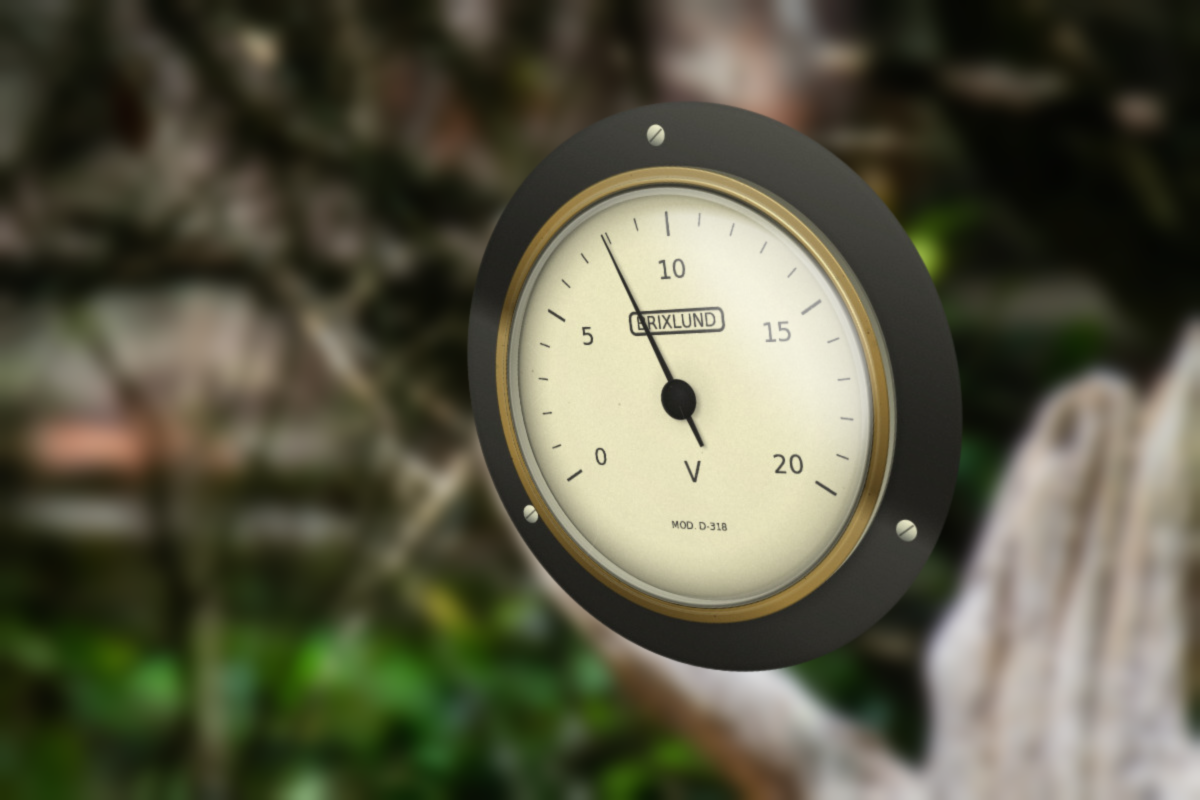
V 8
